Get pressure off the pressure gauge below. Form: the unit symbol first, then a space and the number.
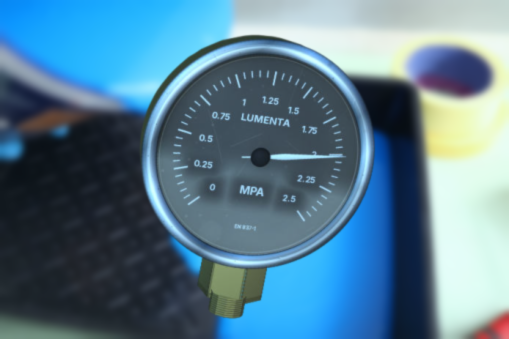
MPa 2
